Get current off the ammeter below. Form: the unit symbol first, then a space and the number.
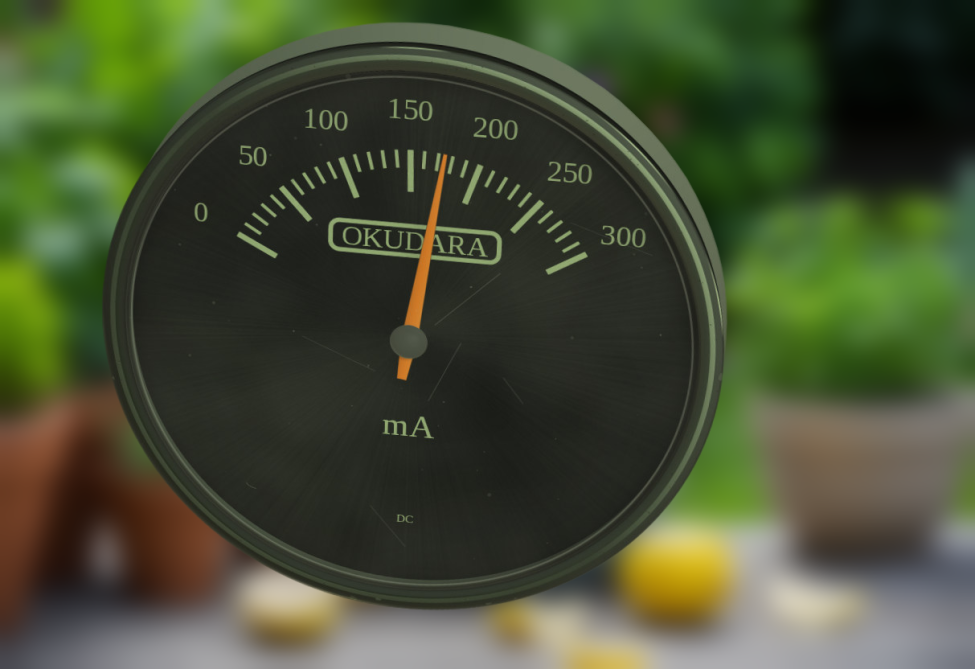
mA 175
